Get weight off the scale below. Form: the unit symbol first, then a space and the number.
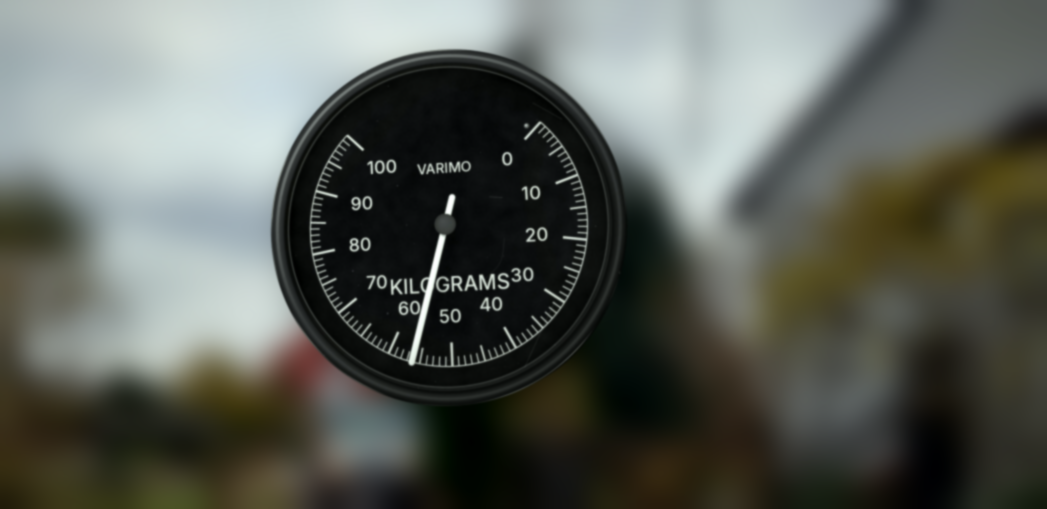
kg 56
